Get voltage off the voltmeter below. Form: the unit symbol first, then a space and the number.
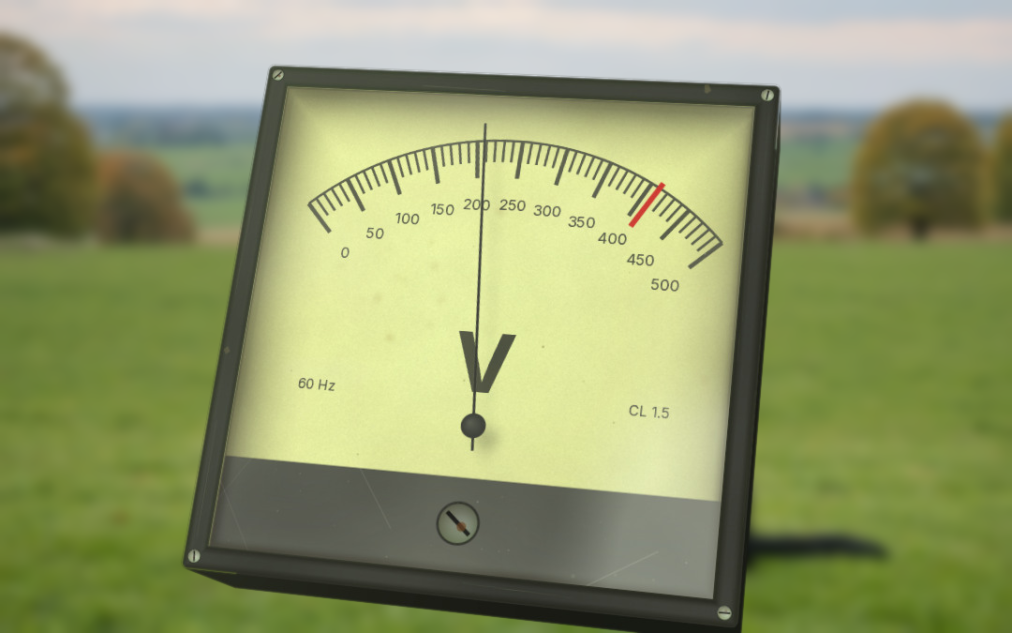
V 210
